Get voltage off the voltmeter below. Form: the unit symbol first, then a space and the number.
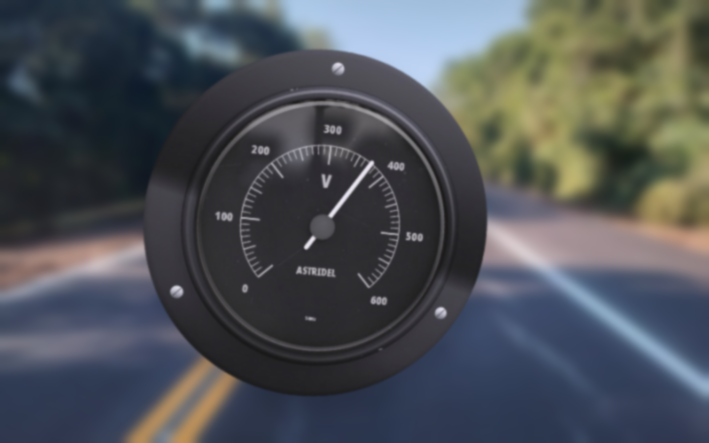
V 370
